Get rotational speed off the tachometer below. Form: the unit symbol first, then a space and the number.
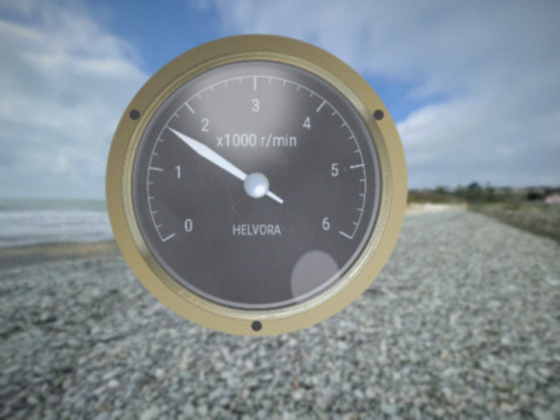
rpm 1600
